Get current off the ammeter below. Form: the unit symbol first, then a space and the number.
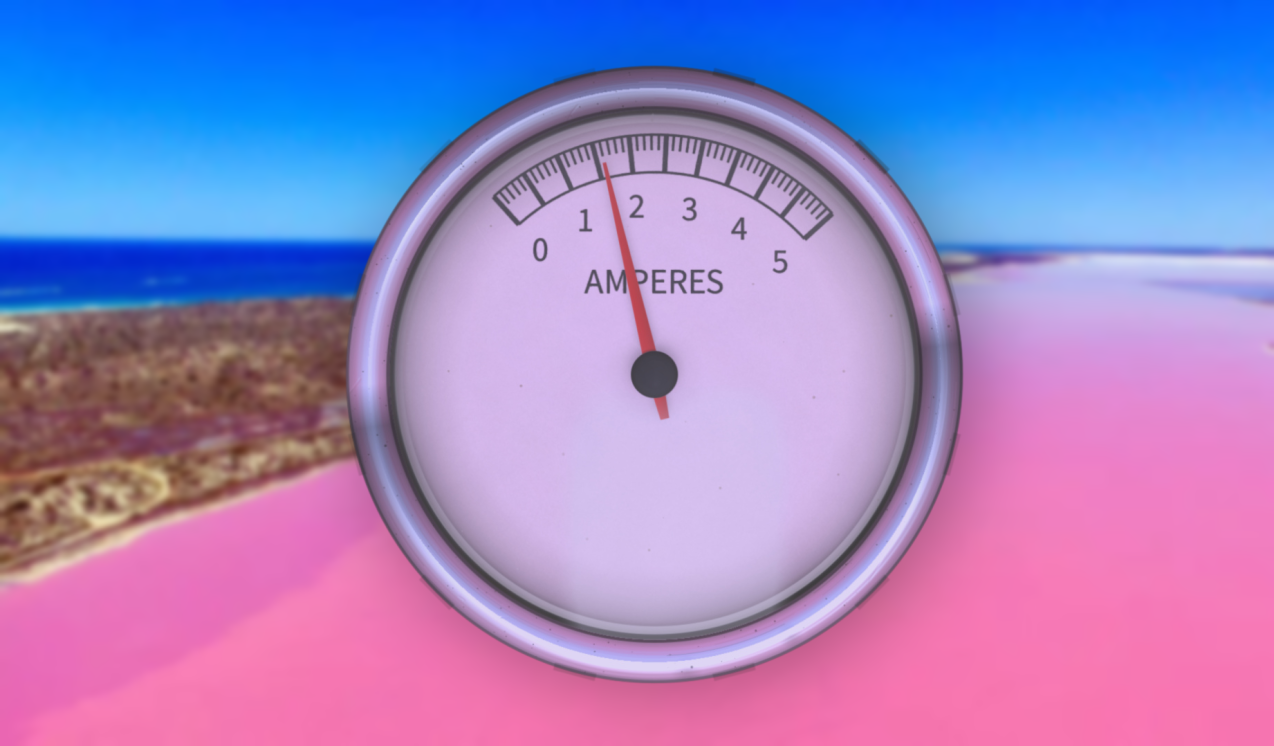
A 1.6
